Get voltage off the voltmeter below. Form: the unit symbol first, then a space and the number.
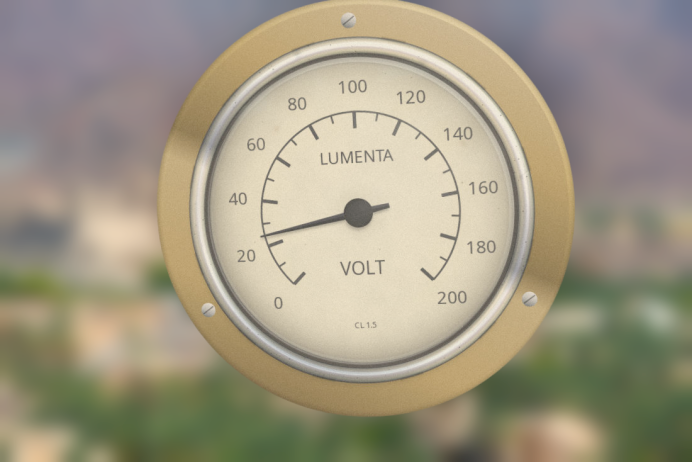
V 25
